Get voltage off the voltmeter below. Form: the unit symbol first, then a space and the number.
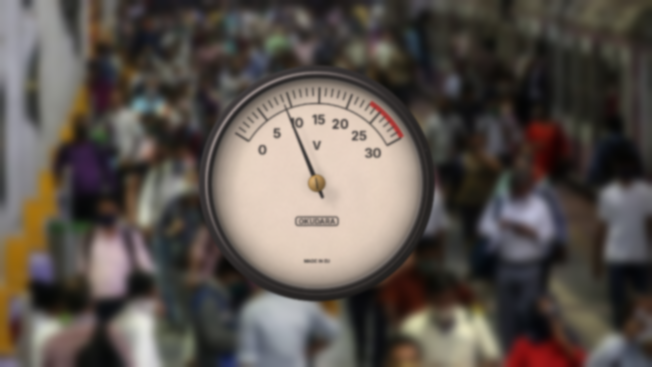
V 9
